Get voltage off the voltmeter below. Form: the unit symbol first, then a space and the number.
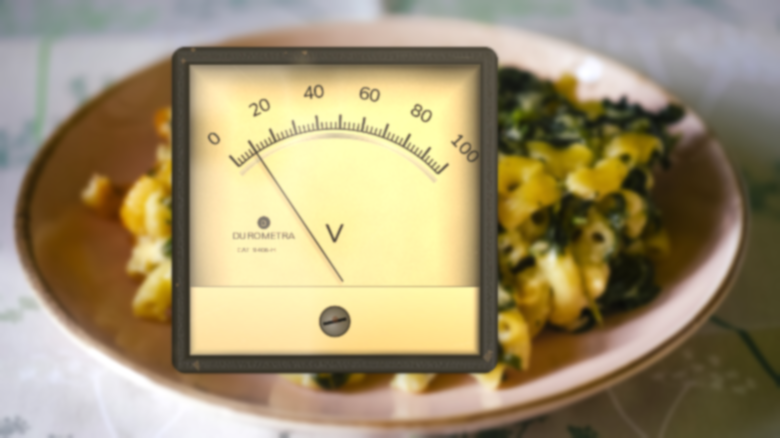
V 10
